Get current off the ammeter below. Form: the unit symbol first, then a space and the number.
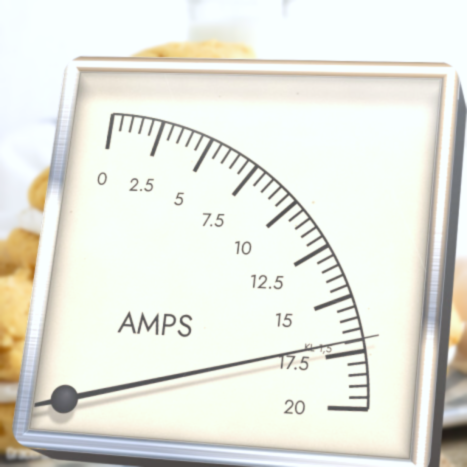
A 17
